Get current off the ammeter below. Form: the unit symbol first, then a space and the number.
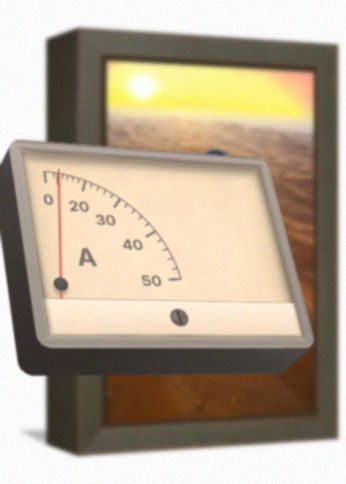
A 10
